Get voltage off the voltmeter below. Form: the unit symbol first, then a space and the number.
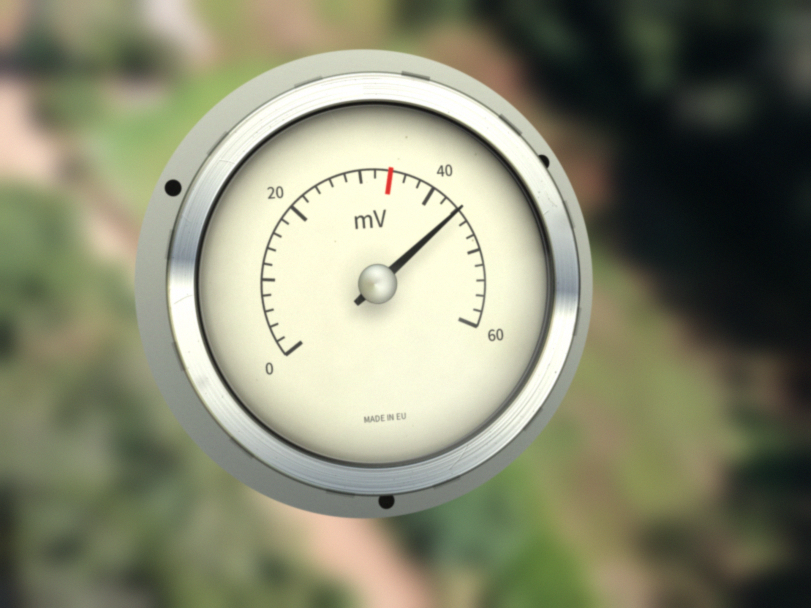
mV 44
